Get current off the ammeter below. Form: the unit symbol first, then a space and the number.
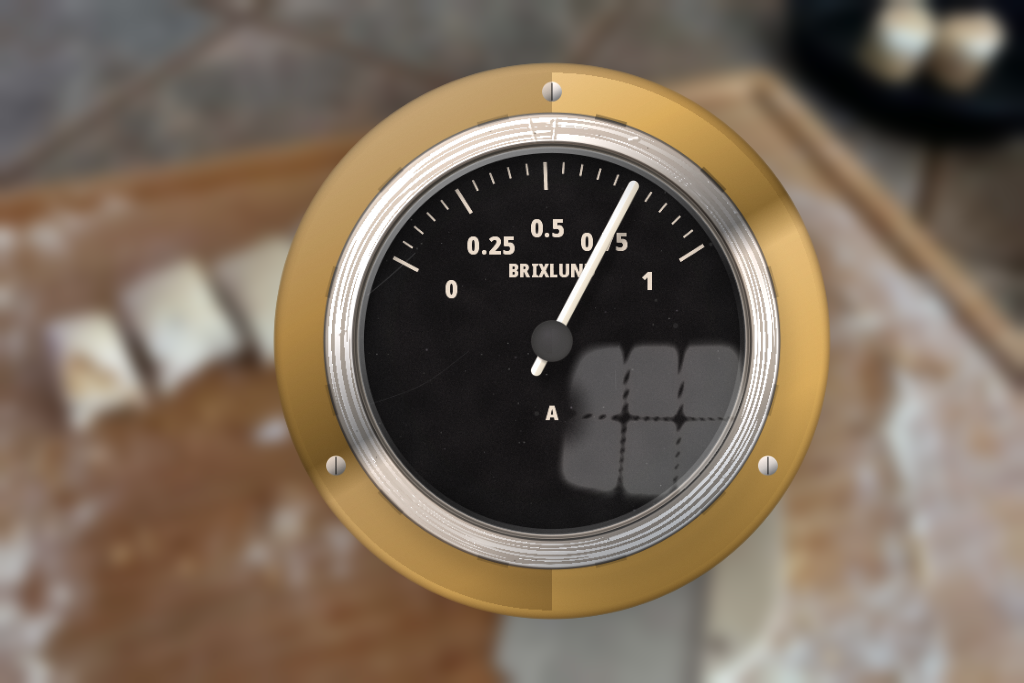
A 0.75
